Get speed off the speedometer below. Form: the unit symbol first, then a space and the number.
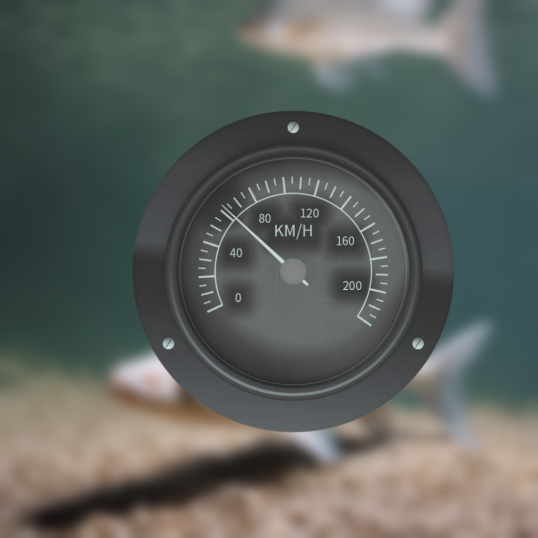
km/h 62.5
